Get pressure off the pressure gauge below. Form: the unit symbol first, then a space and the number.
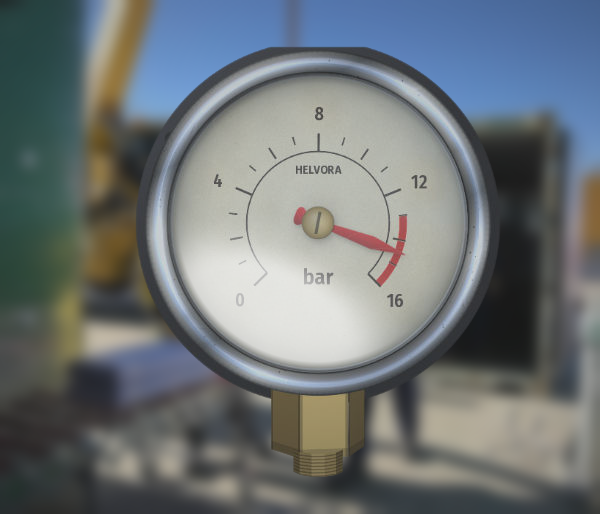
bar 14.5
